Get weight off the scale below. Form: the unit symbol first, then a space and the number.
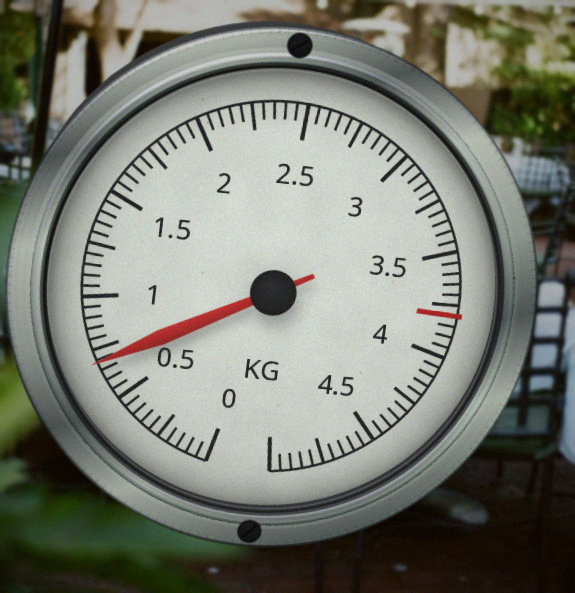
kg 0.7
